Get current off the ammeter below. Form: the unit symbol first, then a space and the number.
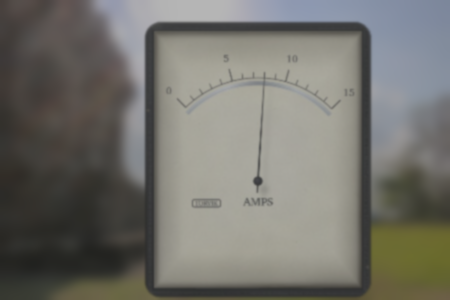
A 8
